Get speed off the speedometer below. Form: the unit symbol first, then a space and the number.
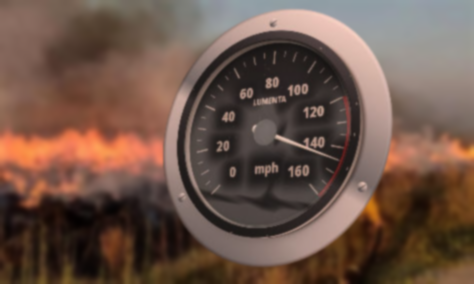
mph 145
